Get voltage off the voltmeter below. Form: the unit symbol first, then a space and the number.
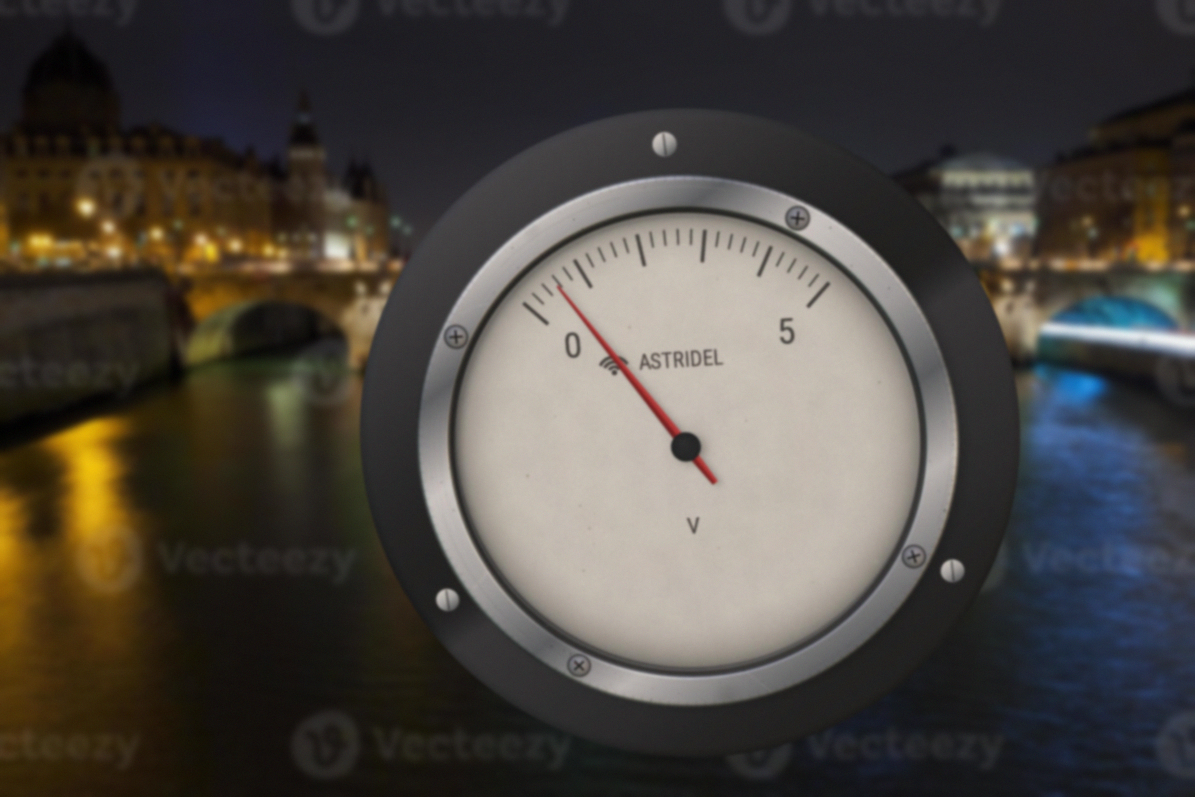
V 0.6
